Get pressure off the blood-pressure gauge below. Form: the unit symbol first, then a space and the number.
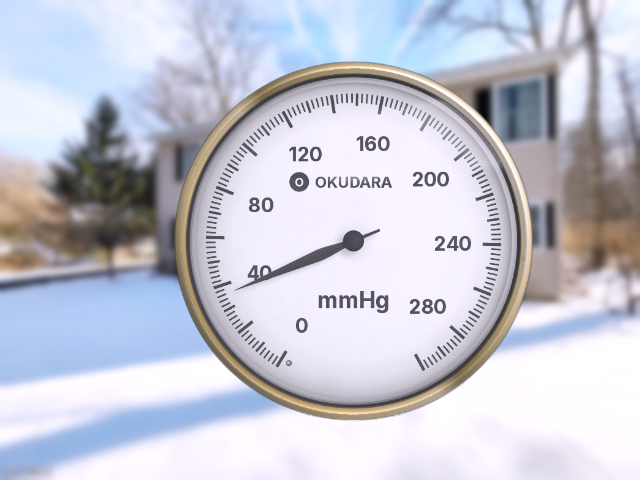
mmHg 36
